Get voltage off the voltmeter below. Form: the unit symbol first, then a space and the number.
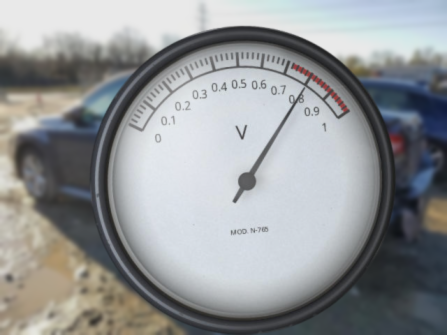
V 0.8
